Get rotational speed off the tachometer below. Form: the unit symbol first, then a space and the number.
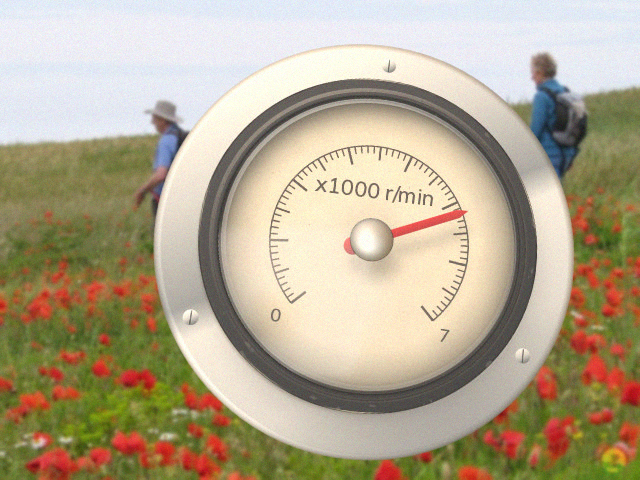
rpm 5200
